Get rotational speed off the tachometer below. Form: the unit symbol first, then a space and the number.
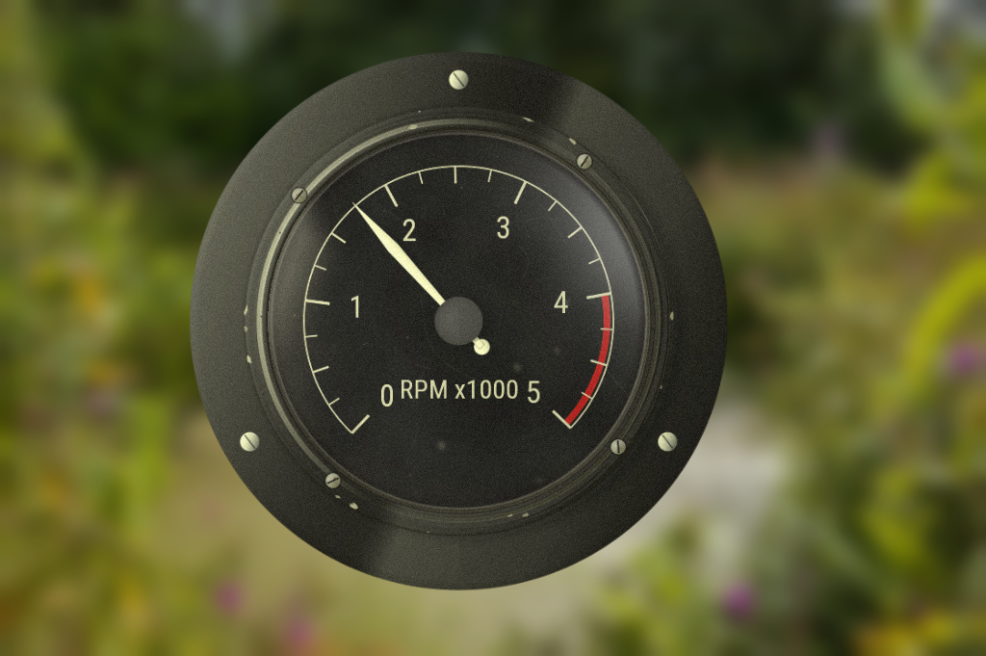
rpm 1750
